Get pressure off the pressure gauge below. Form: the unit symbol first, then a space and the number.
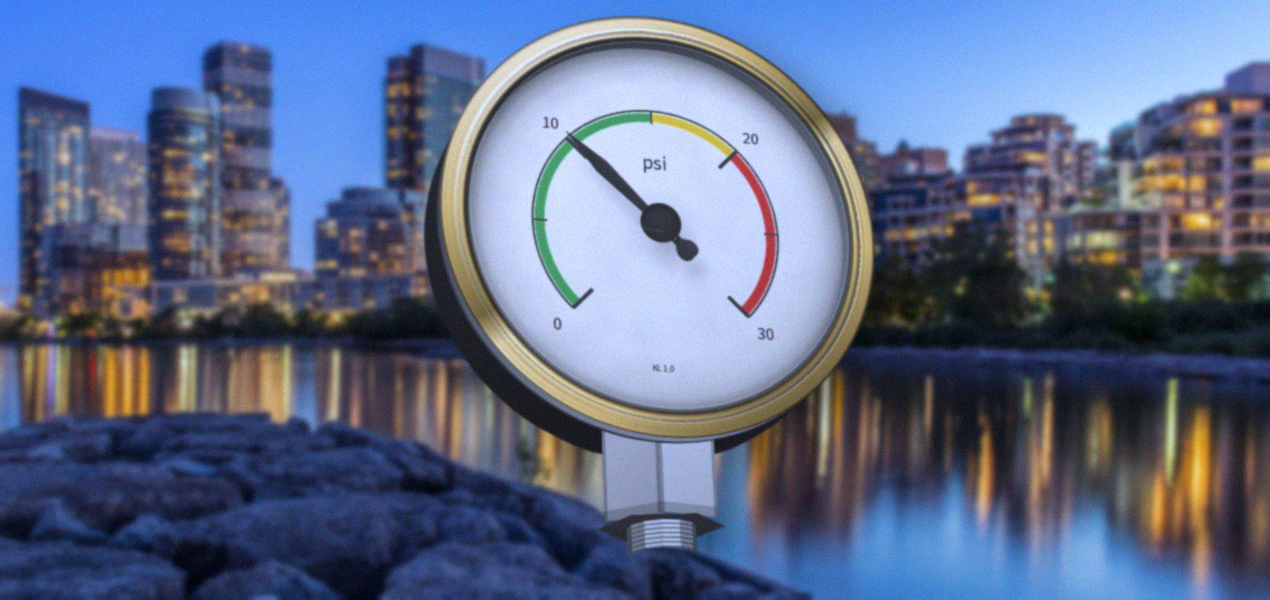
psi 10
